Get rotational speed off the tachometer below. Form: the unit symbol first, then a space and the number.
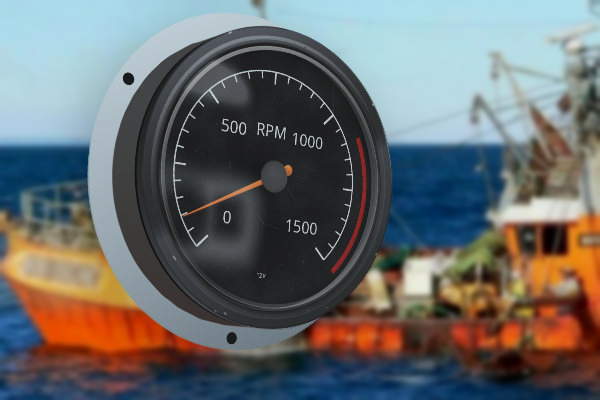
rpm 100
